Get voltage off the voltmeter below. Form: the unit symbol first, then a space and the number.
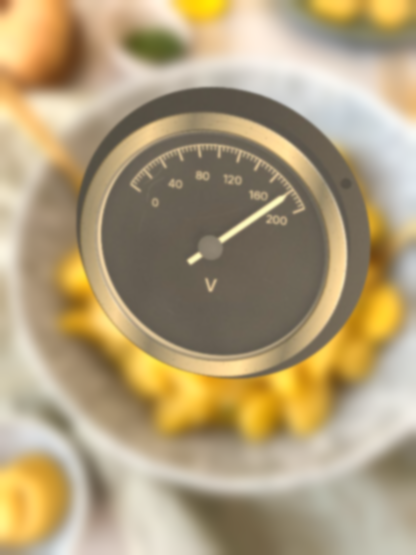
V 180
